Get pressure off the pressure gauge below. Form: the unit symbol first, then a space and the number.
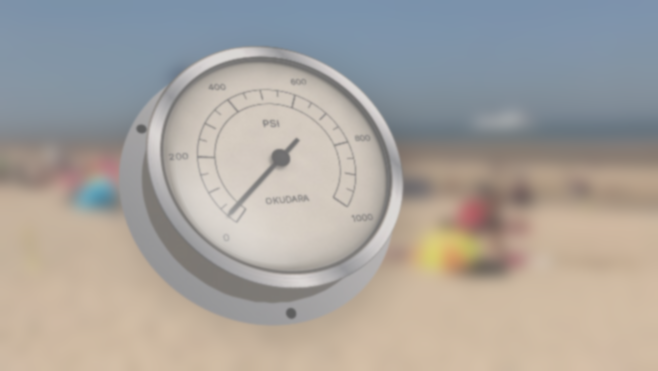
psi 25
